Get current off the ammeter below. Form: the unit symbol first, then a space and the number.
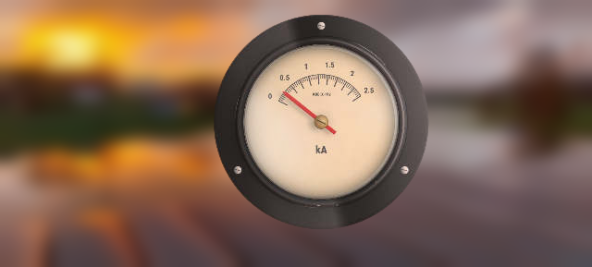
kA 0.25
